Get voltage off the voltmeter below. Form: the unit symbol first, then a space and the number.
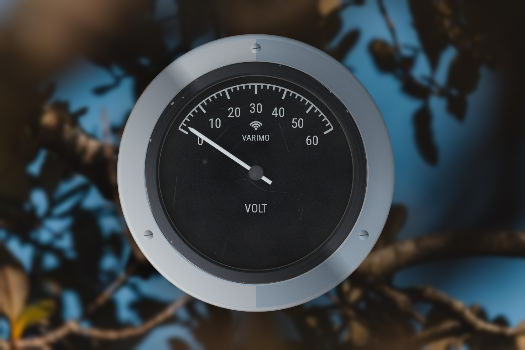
V 2
